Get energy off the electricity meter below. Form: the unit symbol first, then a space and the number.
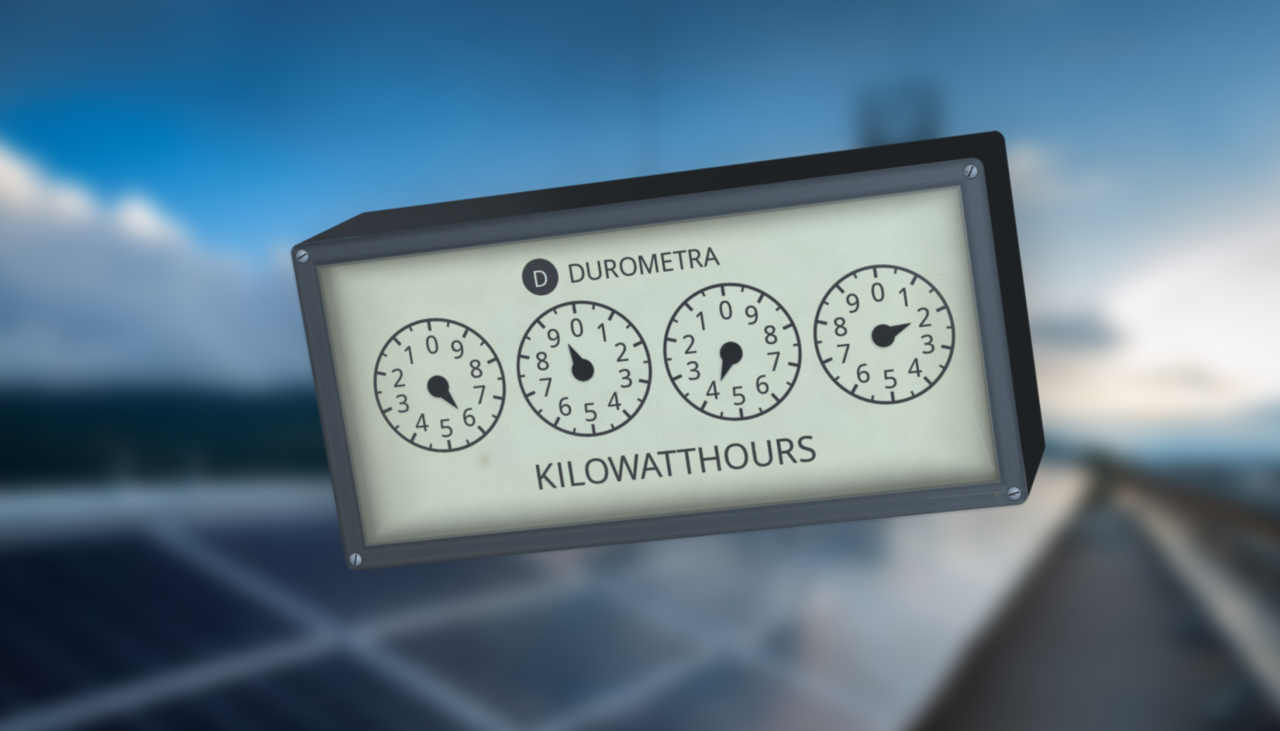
kWh 5942
